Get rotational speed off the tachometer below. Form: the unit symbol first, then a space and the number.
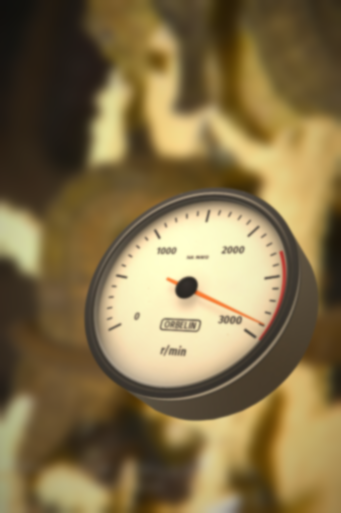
rpm 2900
